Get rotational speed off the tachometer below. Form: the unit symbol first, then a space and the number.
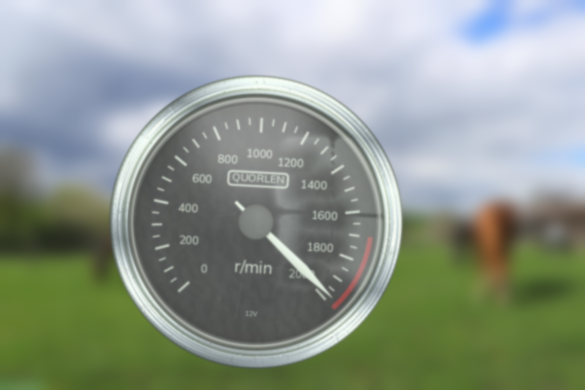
rpm 1975
